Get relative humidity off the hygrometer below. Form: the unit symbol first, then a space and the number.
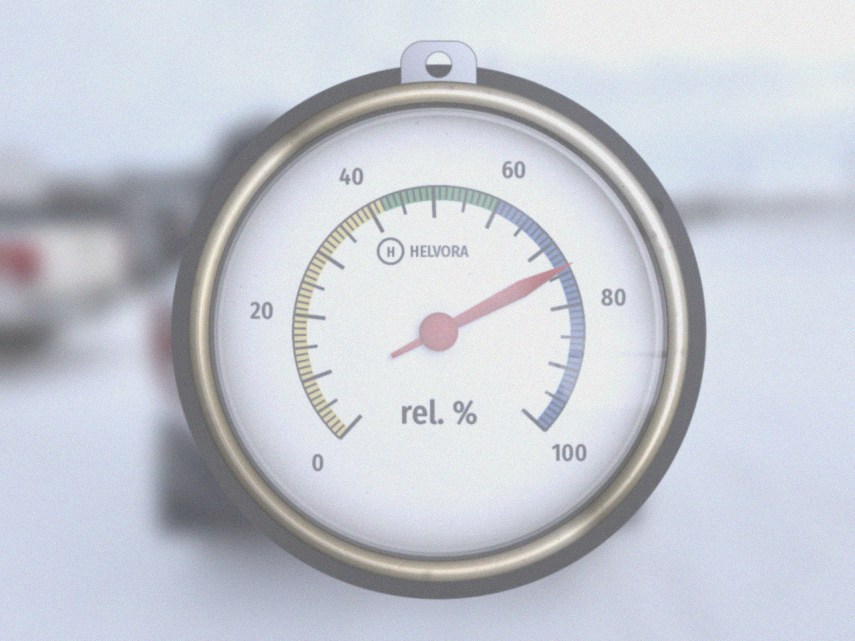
% 74
